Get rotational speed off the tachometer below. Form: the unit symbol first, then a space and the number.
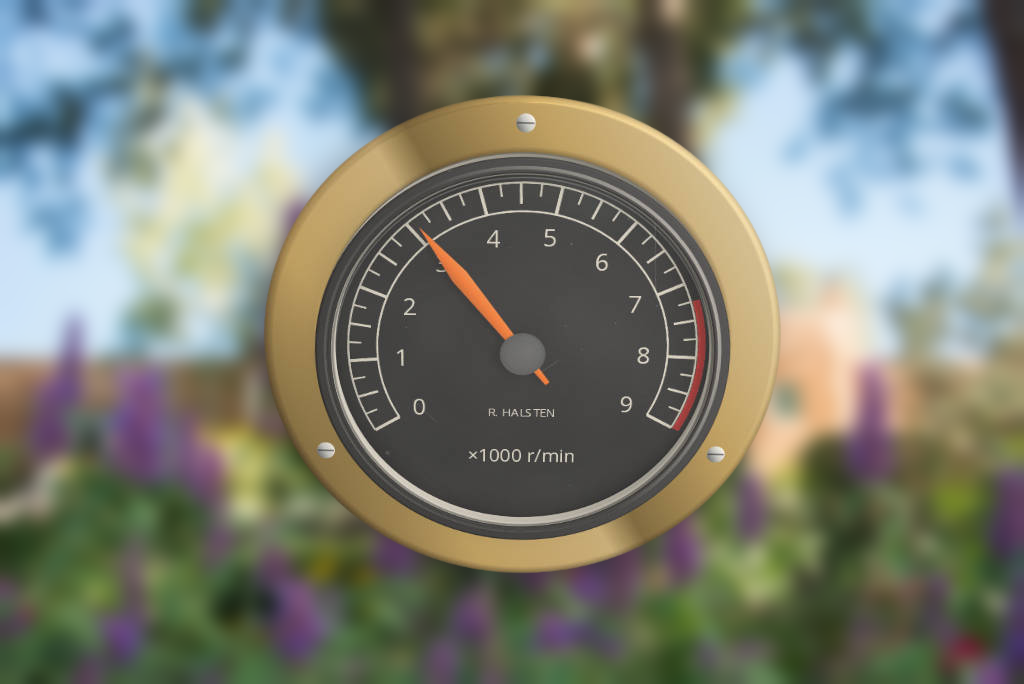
rpm 3125
